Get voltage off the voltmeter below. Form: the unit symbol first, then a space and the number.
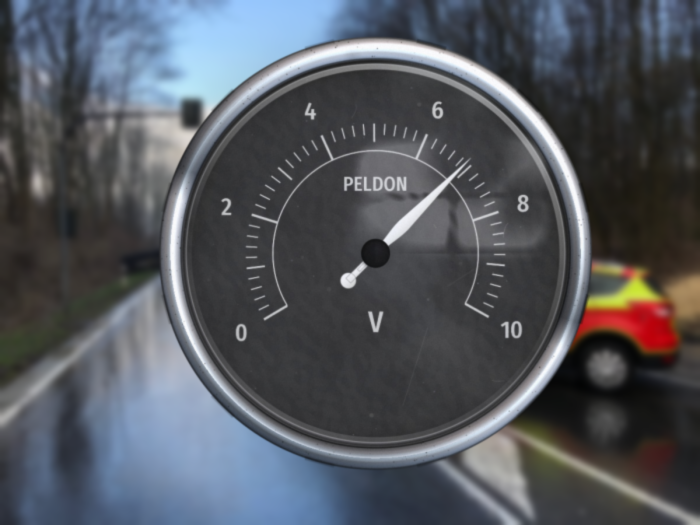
V 6.9
